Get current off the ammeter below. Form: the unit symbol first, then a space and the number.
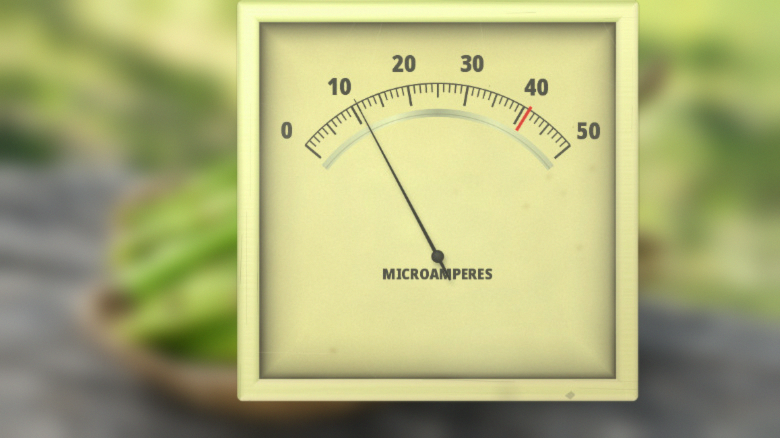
µA 11
